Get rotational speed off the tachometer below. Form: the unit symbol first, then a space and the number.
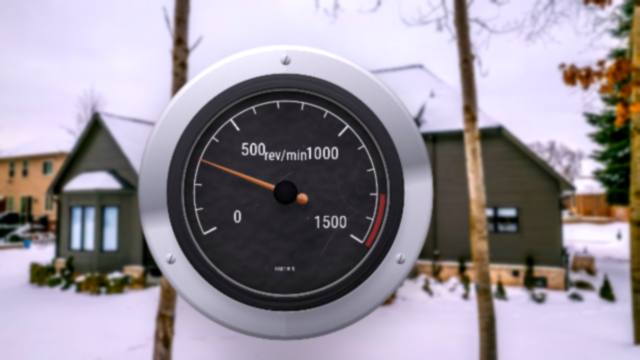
rpm 300
